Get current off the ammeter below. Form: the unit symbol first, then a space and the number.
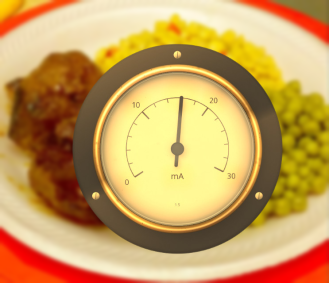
mA 16
